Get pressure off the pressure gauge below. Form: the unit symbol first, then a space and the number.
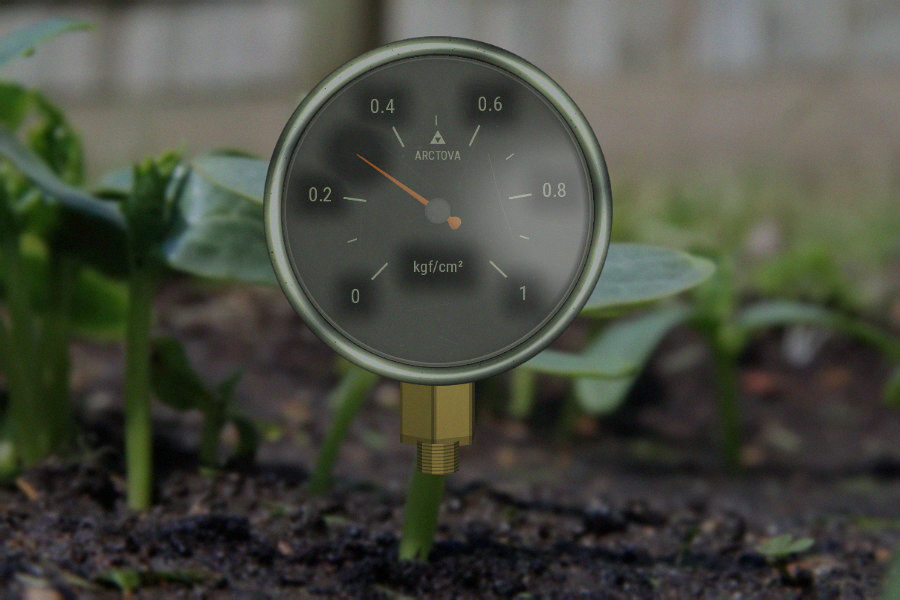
kg/cm² 0.3
